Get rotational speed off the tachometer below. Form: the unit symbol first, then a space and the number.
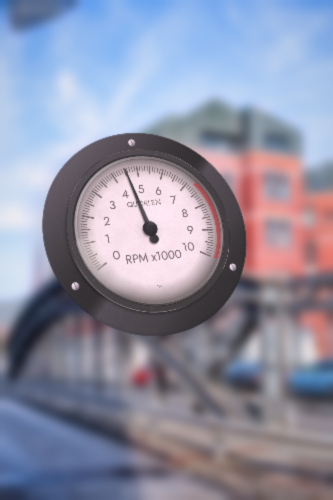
rpm 4500
